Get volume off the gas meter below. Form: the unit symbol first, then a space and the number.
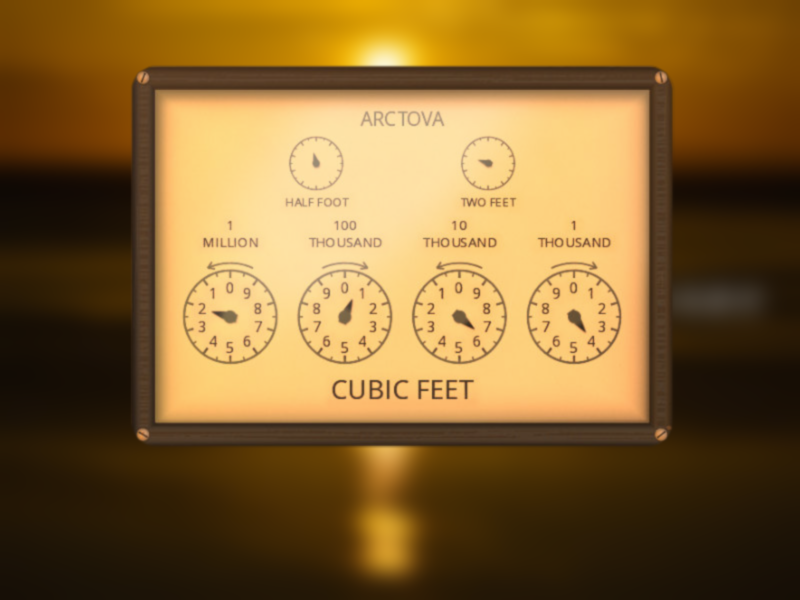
ft³ 206400
